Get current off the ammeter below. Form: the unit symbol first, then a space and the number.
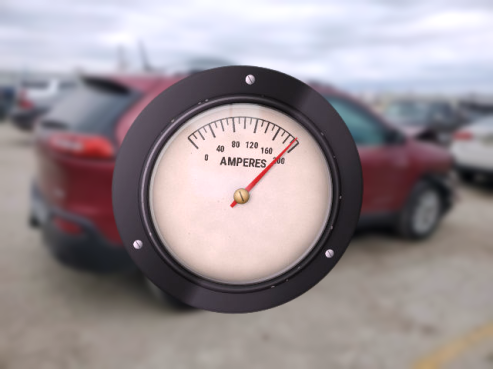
A 190
